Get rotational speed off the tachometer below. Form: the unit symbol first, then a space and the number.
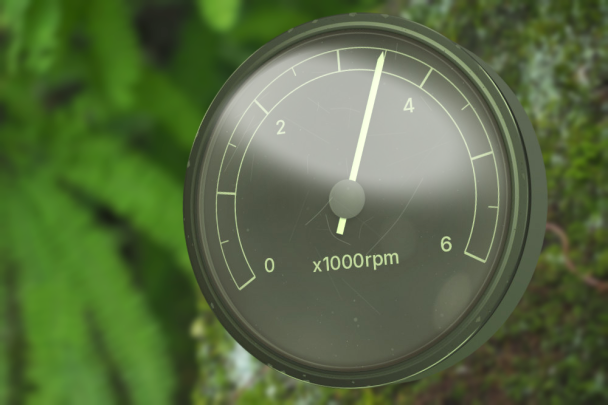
rpm 3500
